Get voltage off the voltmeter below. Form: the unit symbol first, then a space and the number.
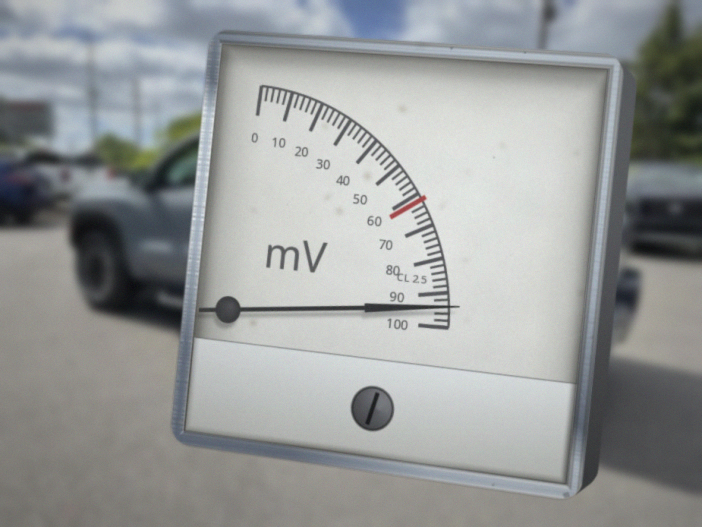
mV 94
